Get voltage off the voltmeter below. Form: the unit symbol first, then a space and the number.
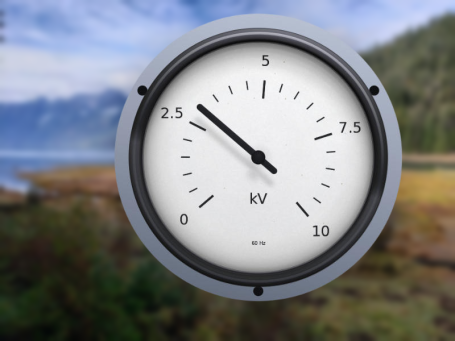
kV 3
